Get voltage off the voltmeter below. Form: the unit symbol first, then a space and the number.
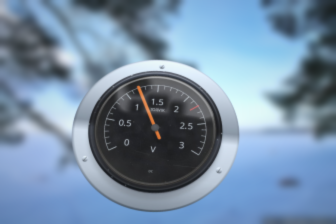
V 1.2
